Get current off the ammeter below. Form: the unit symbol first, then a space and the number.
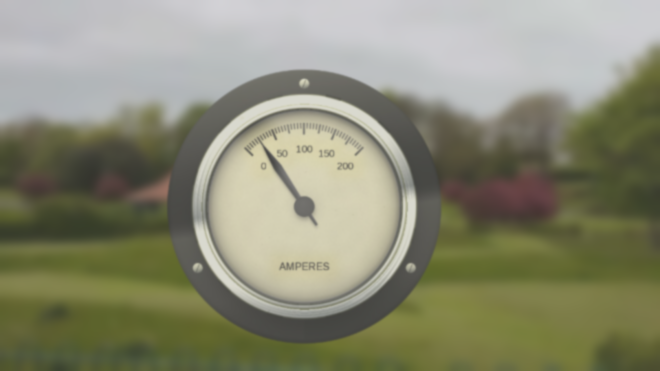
A 25
